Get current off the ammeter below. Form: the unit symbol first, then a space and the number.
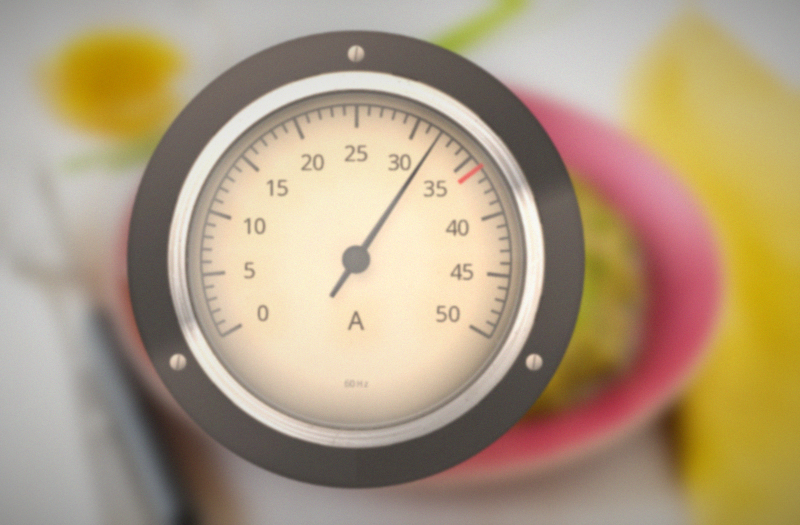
A 32
